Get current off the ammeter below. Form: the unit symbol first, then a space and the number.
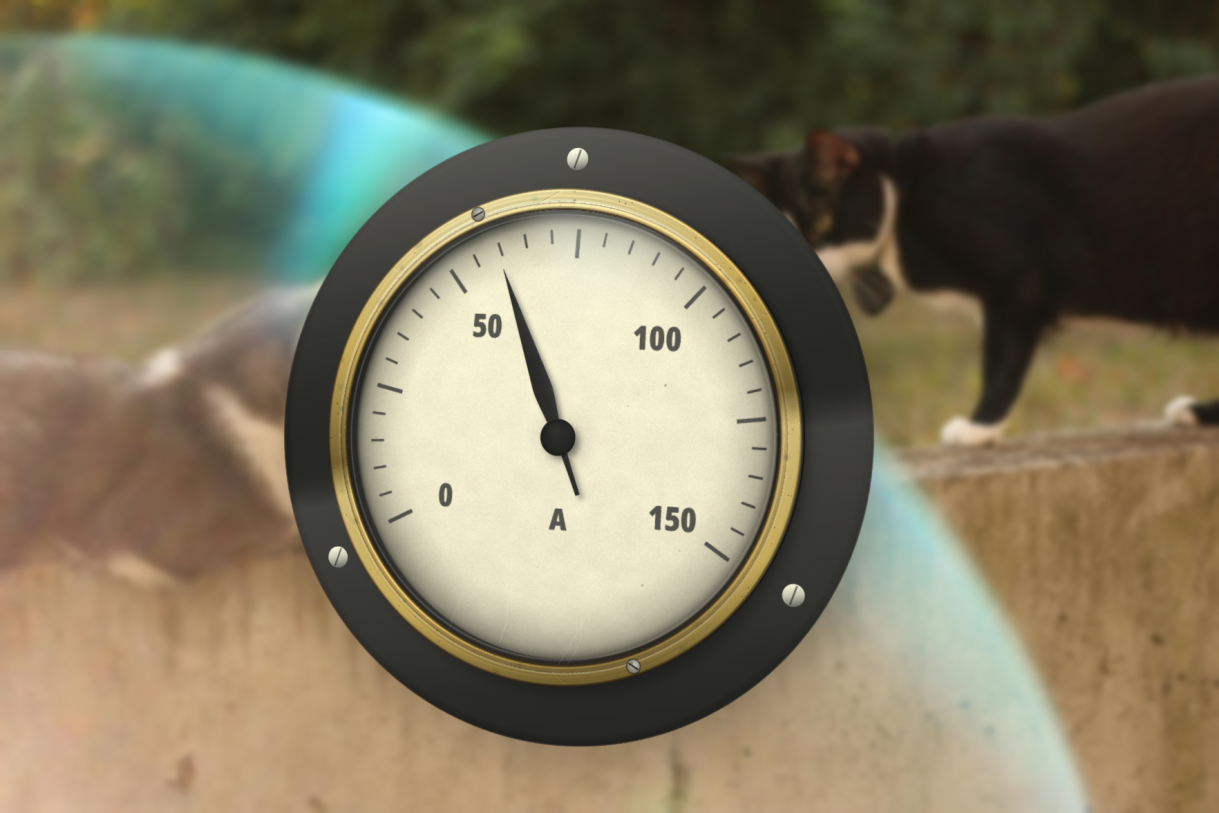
A 60
